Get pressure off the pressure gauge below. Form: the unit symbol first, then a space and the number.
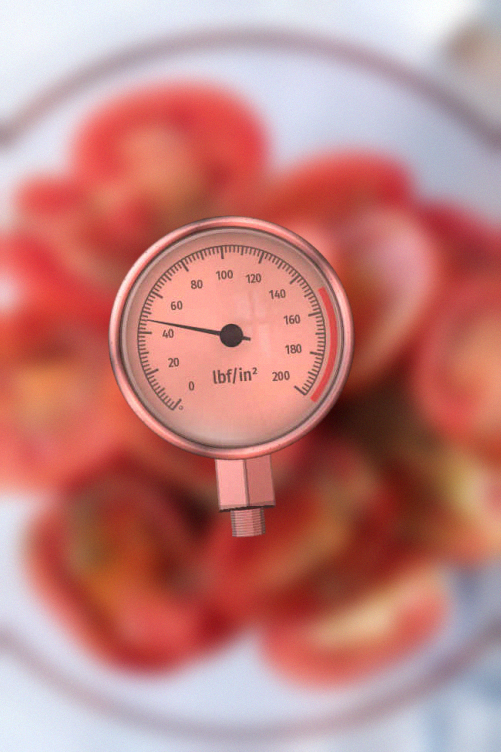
psi 46
